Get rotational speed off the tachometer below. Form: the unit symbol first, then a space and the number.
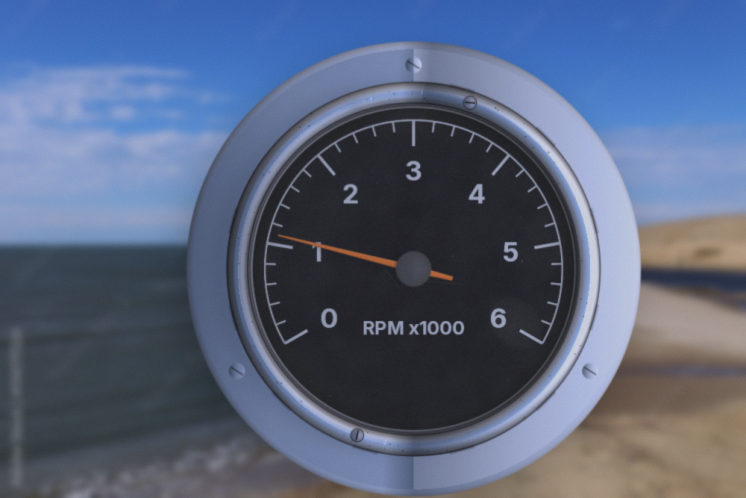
rpm 1100
